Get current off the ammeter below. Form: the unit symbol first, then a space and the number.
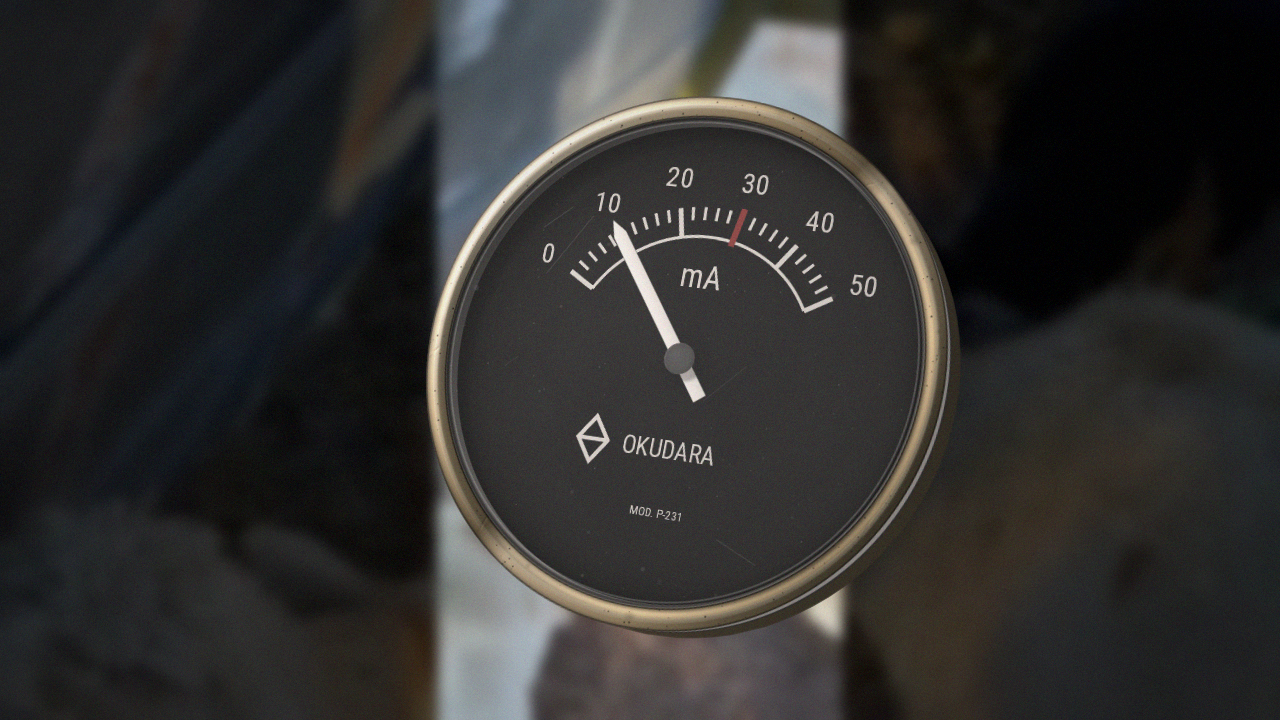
mA 10
